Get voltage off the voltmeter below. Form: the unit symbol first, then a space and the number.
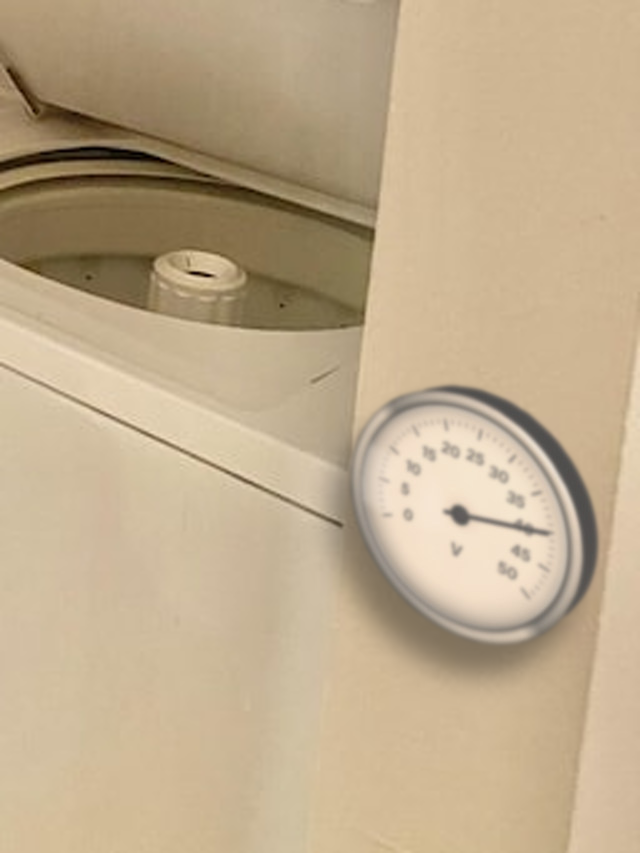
V 40
